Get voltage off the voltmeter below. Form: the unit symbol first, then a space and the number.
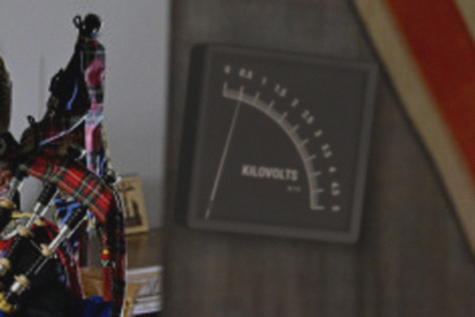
kV 0.5
